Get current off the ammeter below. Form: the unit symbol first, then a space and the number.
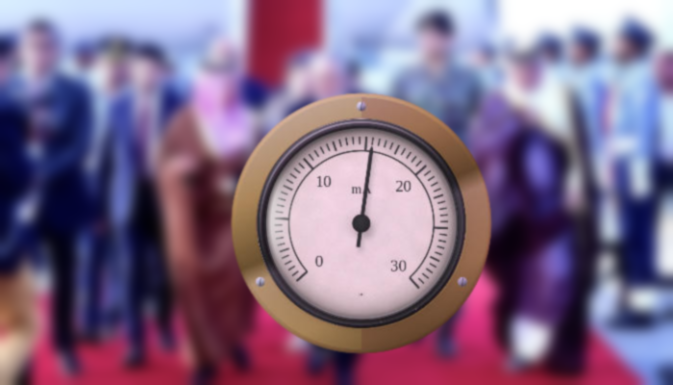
mA 15.5
